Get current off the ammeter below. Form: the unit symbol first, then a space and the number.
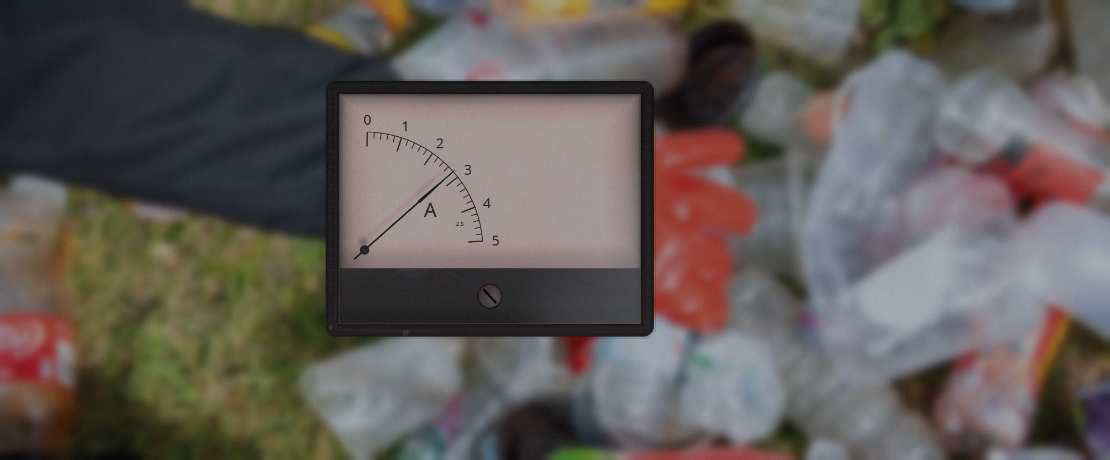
A 2.8
